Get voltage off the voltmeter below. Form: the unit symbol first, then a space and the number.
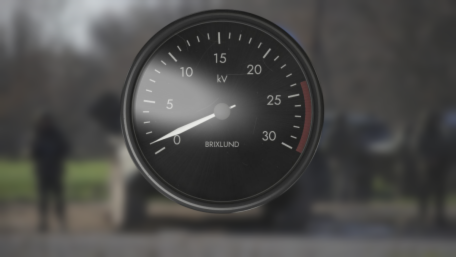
kV 1
